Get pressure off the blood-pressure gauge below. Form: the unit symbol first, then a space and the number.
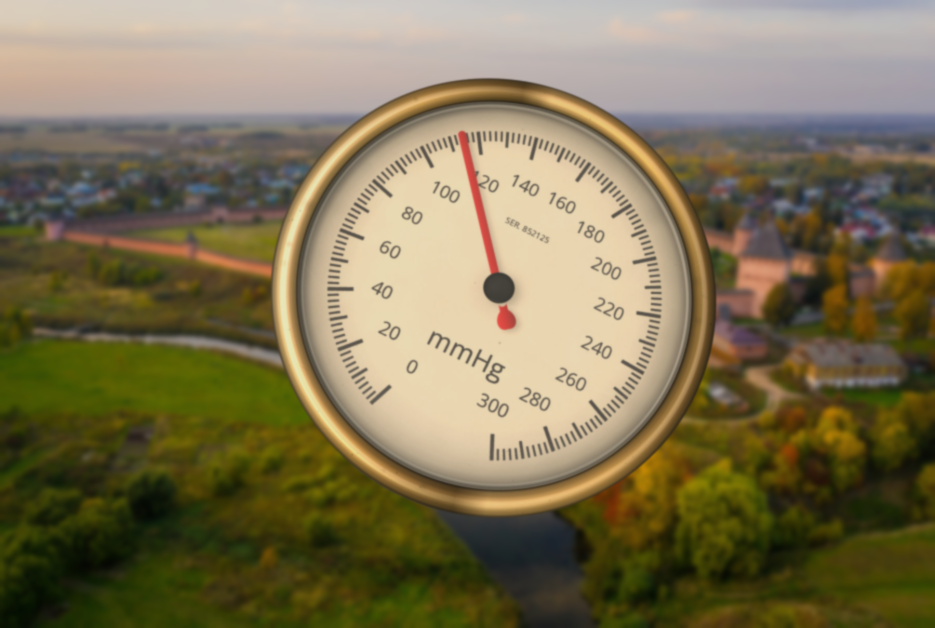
mmHg 114
